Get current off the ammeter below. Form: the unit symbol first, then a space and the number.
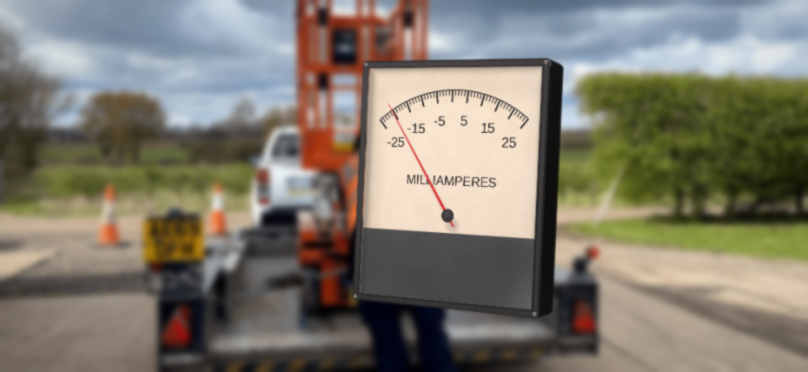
mA -20
